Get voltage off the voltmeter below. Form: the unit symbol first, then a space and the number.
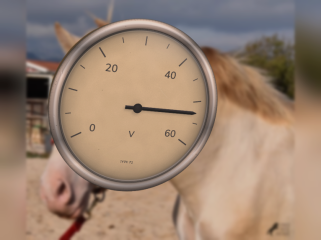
V 52.5
